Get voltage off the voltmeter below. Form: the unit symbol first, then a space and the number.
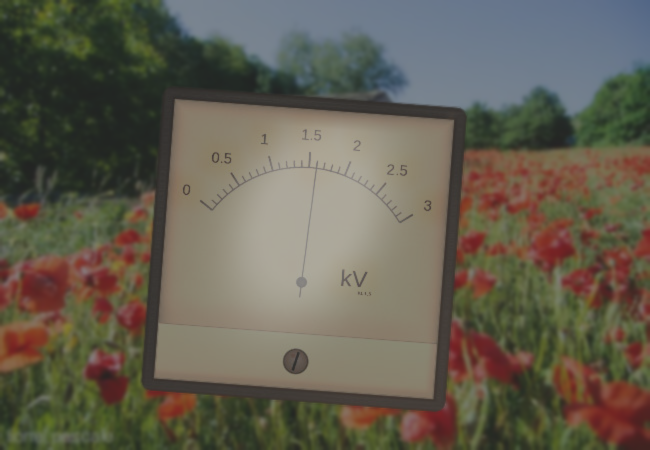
kV 1.6
